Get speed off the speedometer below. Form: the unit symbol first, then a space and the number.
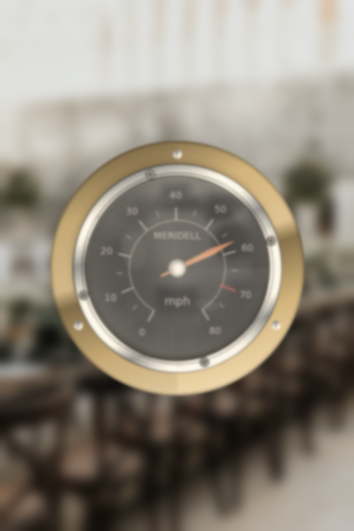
mph 57.5
